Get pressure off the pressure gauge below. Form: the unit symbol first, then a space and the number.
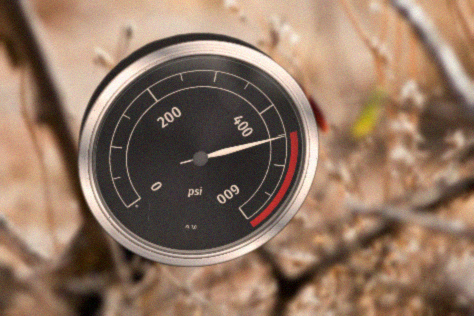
psi 450
